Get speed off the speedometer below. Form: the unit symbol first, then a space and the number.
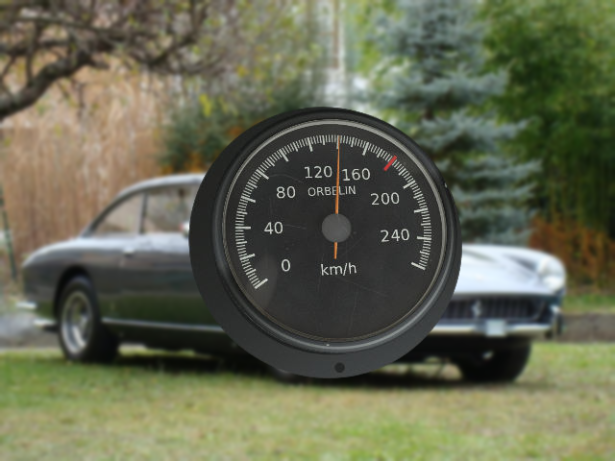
km/h 140
